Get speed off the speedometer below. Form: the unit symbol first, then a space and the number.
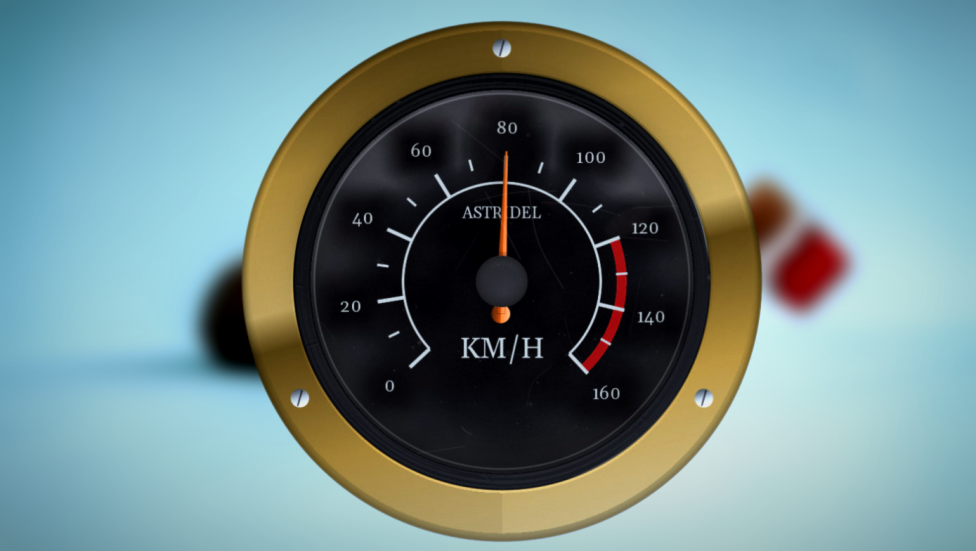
km/h 80
